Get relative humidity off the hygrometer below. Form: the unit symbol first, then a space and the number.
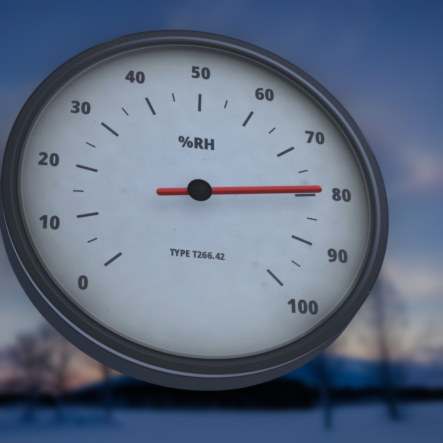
% 80
